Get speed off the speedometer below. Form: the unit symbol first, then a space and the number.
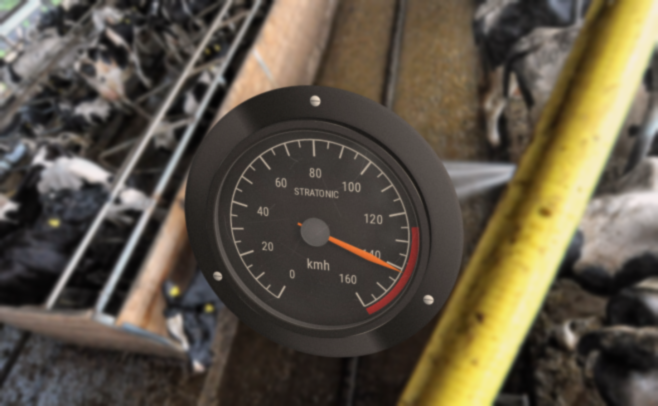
km/h 140
